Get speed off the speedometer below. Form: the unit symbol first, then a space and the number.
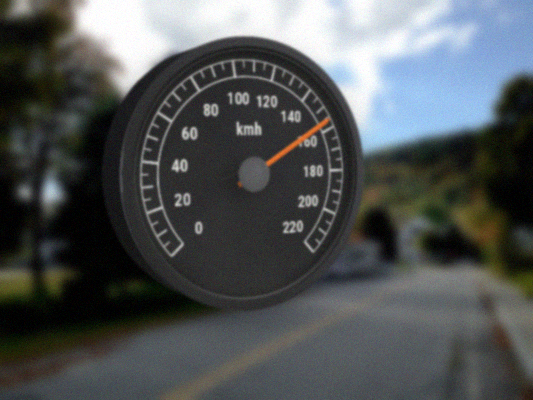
km/h 155
